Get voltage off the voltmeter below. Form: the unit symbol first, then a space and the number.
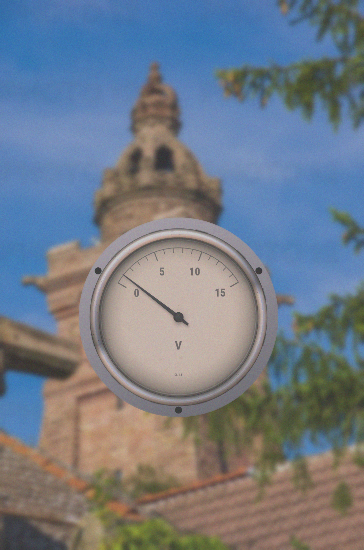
V 1
